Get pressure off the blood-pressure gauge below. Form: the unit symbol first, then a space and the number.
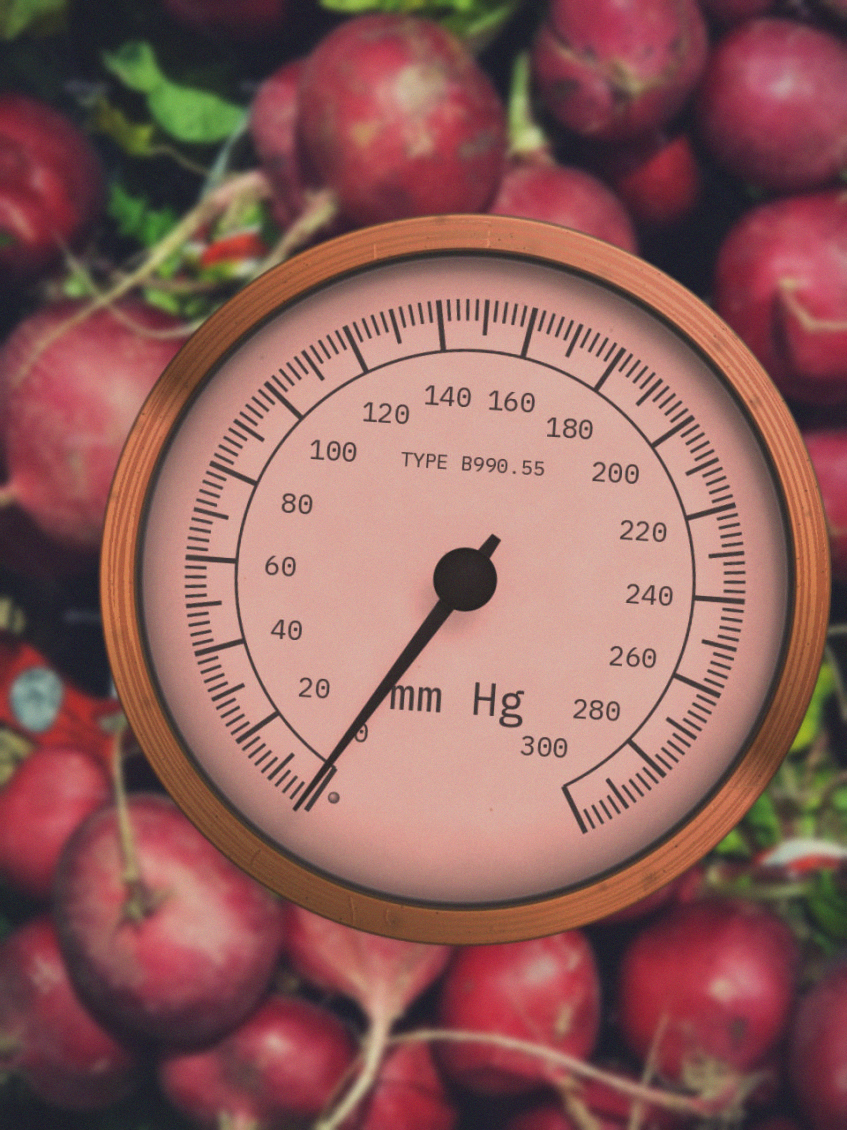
mmHg 2
